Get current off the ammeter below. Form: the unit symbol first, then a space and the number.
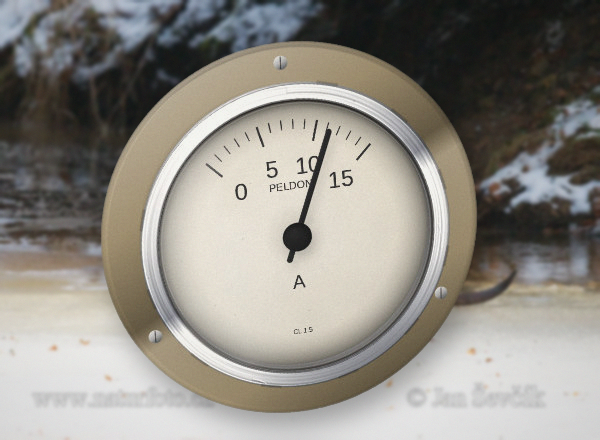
A 11
